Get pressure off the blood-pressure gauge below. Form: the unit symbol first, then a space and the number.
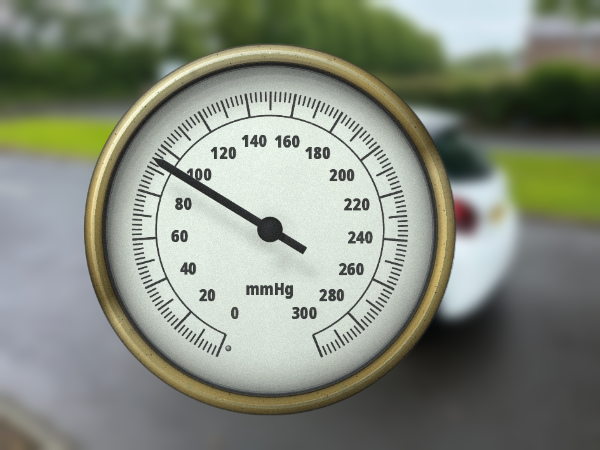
mmHg 94
